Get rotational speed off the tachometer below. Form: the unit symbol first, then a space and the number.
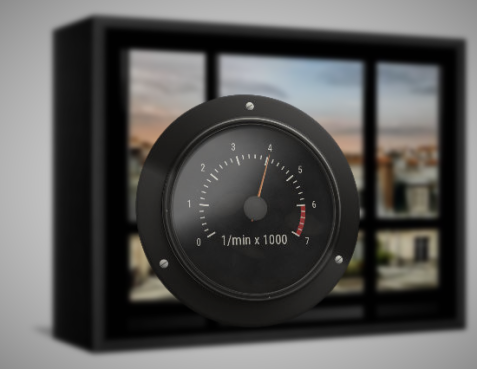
rpm 4000
